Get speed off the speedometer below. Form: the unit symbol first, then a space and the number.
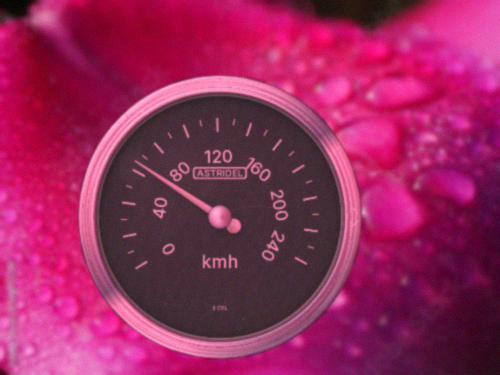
km/h 65
